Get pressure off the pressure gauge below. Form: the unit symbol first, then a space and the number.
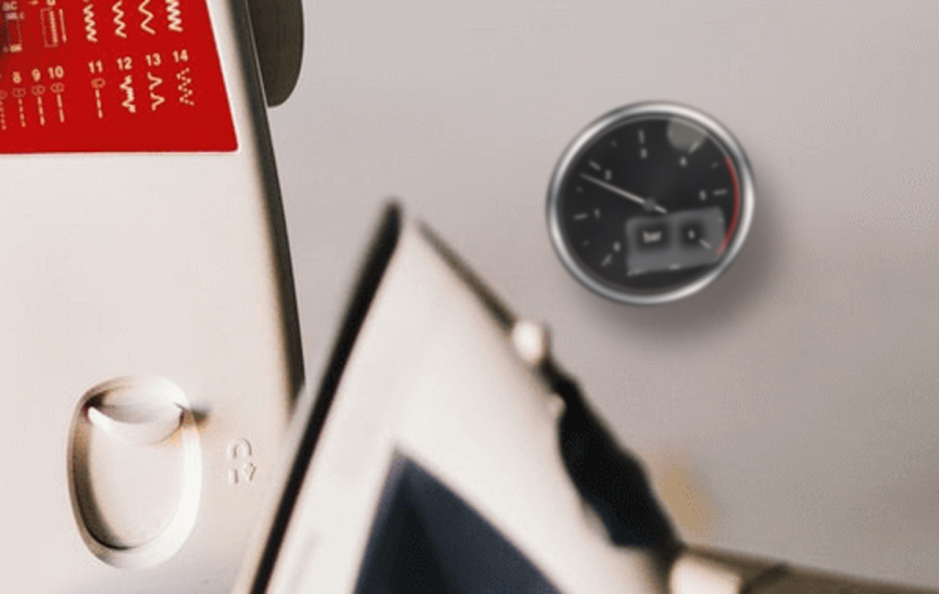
bar 1.75
